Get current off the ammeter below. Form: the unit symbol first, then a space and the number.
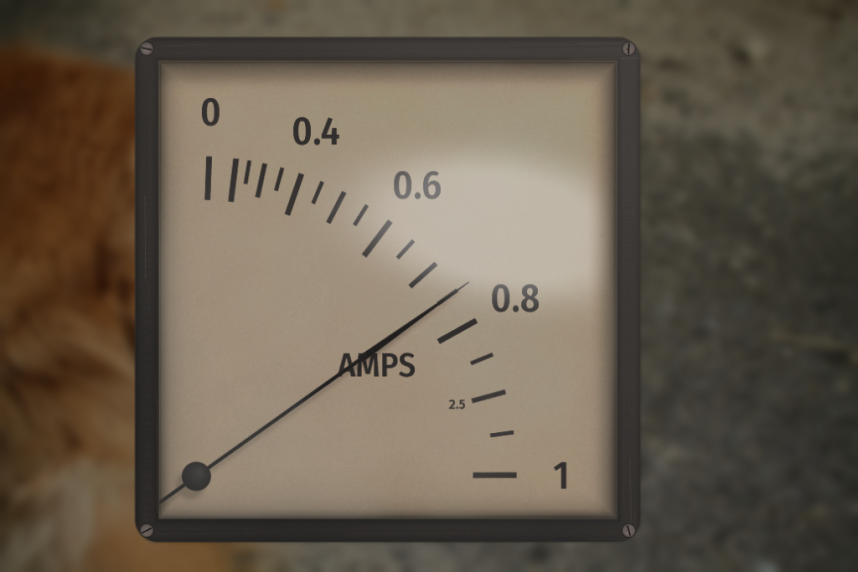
A 0.75
